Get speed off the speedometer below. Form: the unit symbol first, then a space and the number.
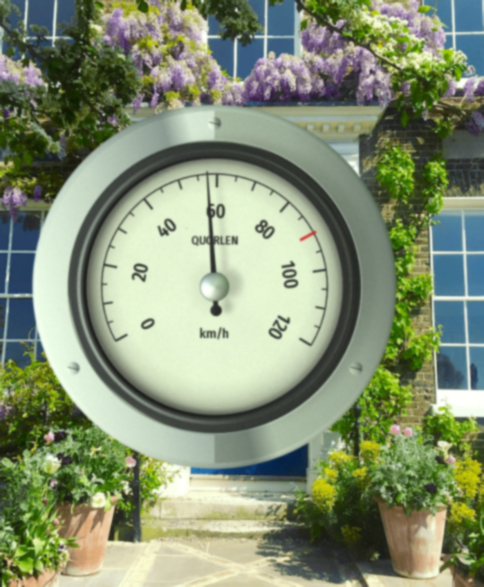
km/h 57.5
